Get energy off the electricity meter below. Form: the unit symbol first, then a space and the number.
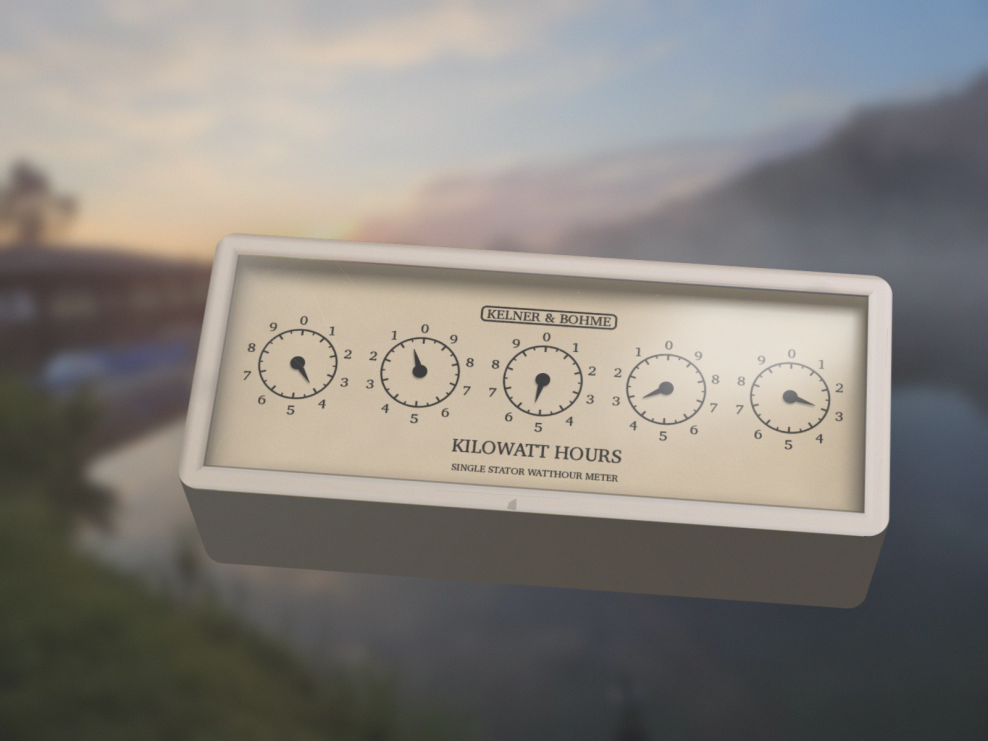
kWh 40533
